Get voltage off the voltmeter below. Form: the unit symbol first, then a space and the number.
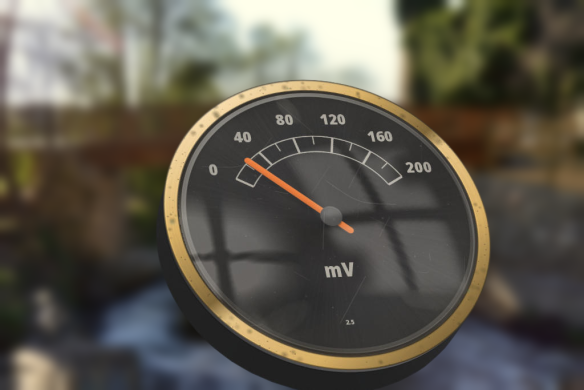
mV 20
